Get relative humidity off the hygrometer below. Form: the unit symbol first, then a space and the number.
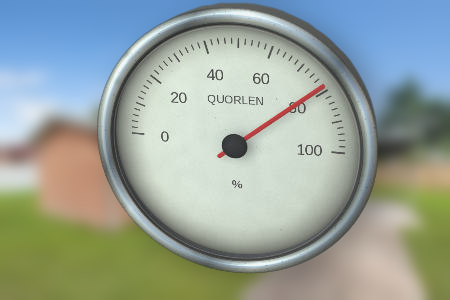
% 78
